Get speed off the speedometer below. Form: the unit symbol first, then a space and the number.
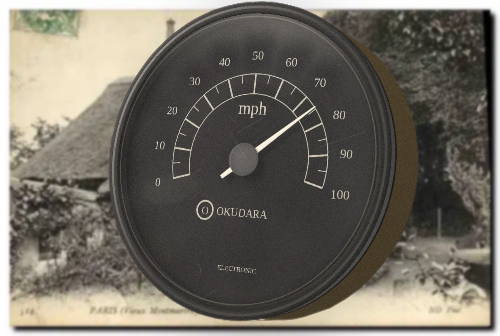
mph 75
